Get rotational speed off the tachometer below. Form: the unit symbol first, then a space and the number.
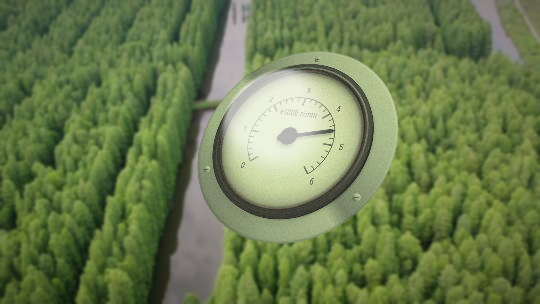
rpm 4600
